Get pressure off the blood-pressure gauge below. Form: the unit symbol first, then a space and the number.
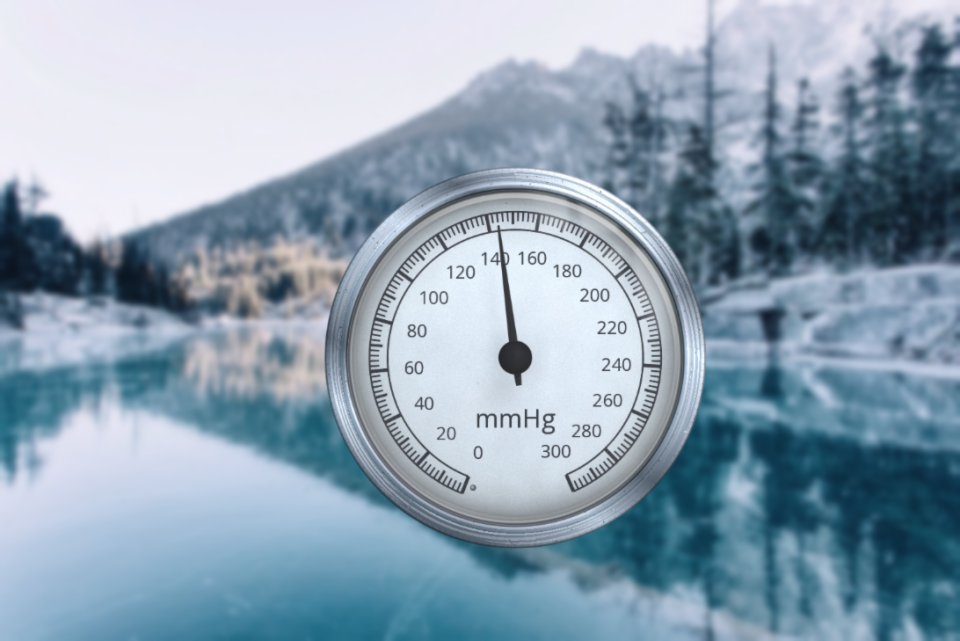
mmHg 144
